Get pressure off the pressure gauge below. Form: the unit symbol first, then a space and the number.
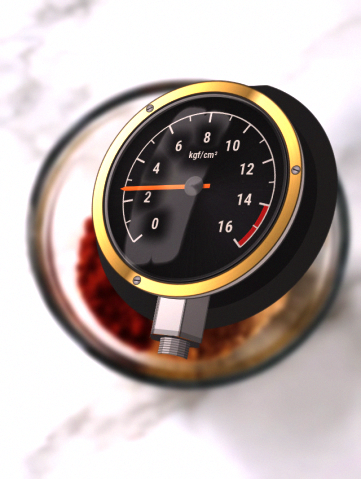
kg/cm² 2.5
